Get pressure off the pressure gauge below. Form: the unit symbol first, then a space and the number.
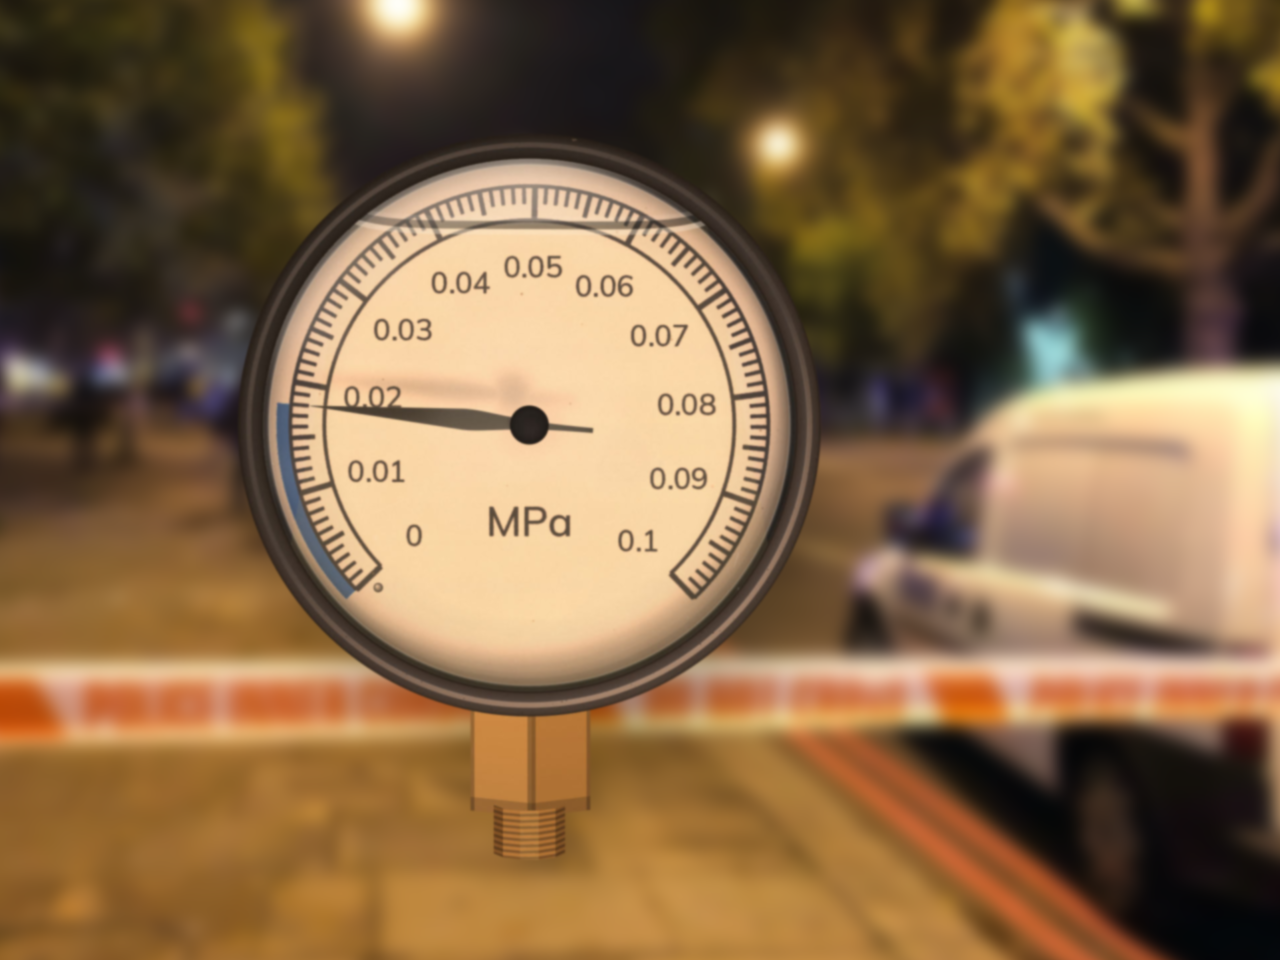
MPa 0.018
